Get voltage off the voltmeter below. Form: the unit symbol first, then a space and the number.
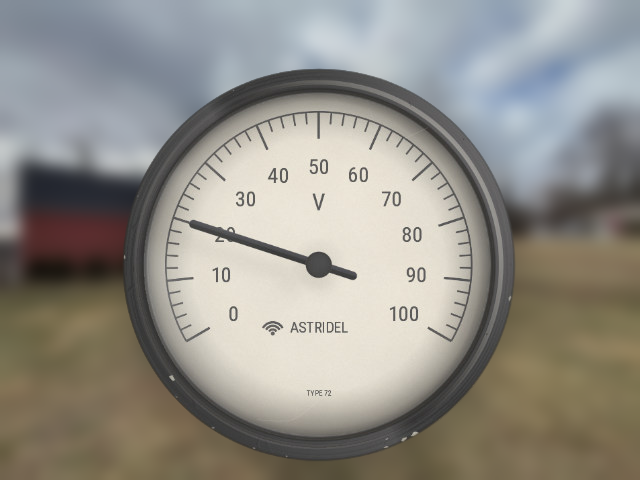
V 20
